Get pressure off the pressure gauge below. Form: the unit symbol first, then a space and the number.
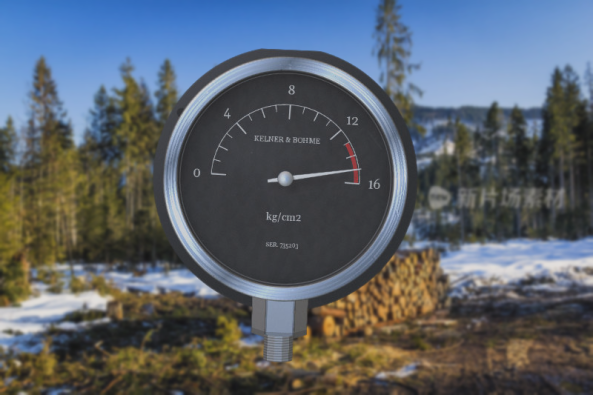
kg/cm² 15
